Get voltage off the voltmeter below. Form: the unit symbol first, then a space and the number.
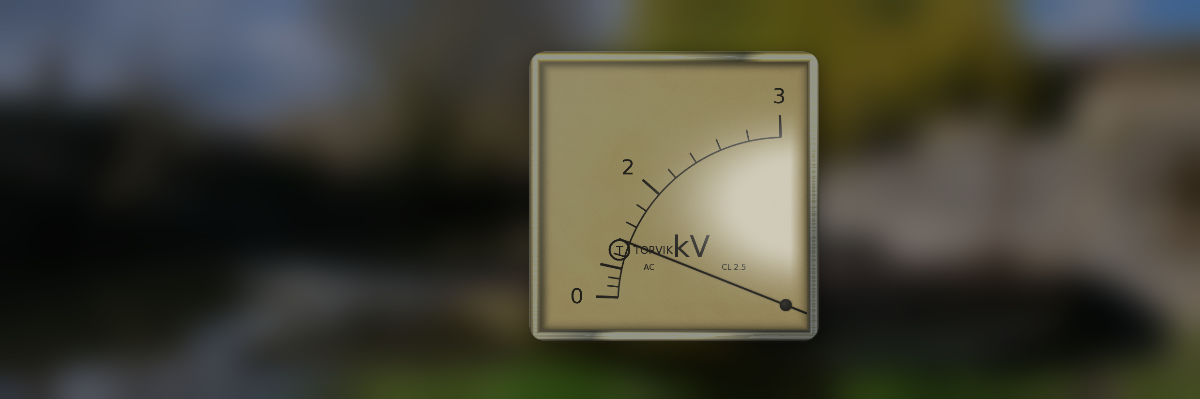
kV 1.4
